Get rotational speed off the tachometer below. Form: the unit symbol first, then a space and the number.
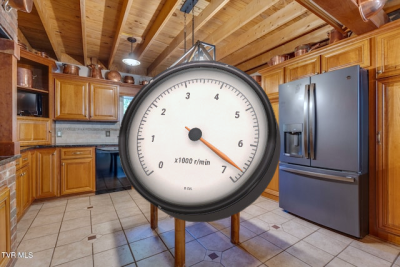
rpm 6700
